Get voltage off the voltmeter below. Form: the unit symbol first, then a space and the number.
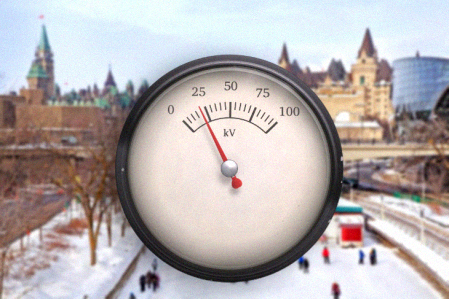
kV 20
